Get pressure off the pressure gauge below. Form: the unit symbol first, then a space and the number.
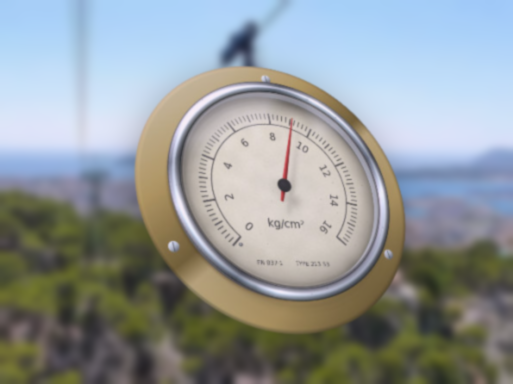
kg/cm² 9
